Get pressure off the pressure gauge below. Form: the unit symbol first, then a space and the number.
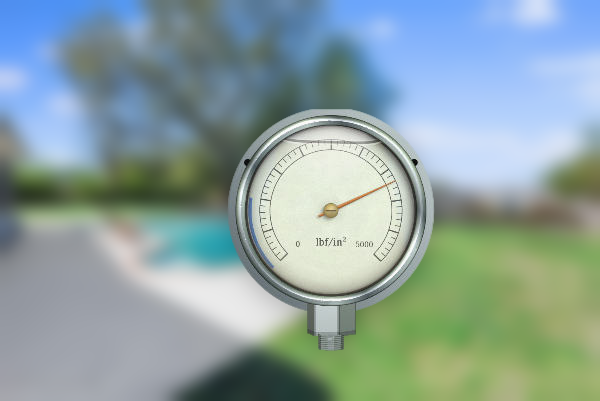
psi 3700
